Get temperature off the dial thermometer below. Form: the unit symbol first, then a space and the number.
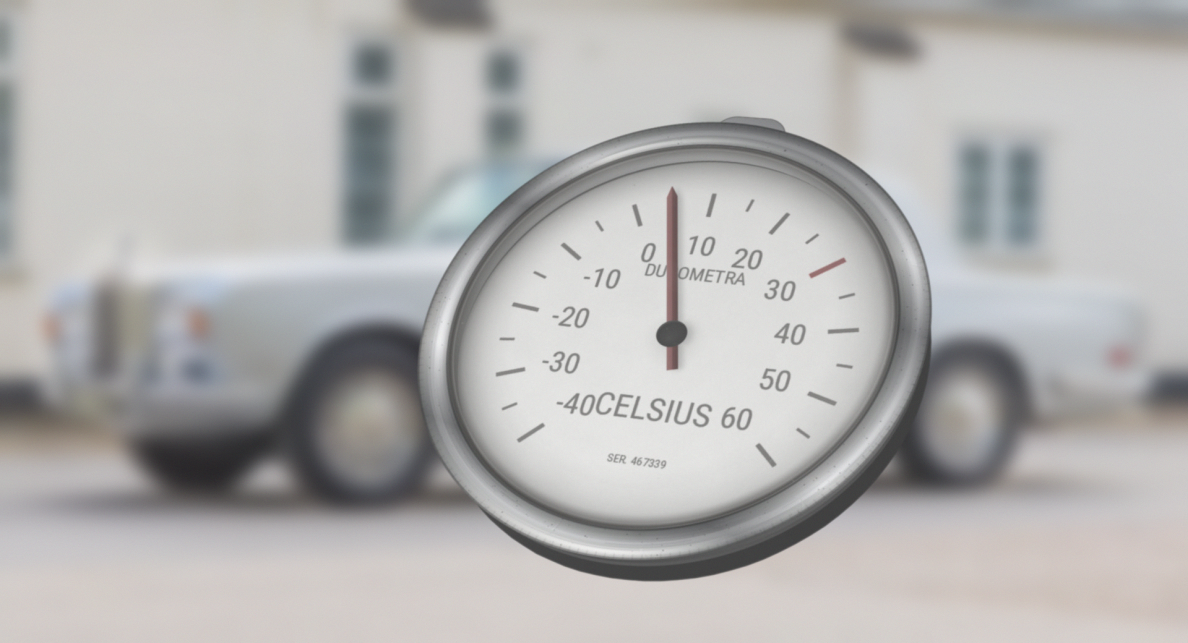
°C 5
